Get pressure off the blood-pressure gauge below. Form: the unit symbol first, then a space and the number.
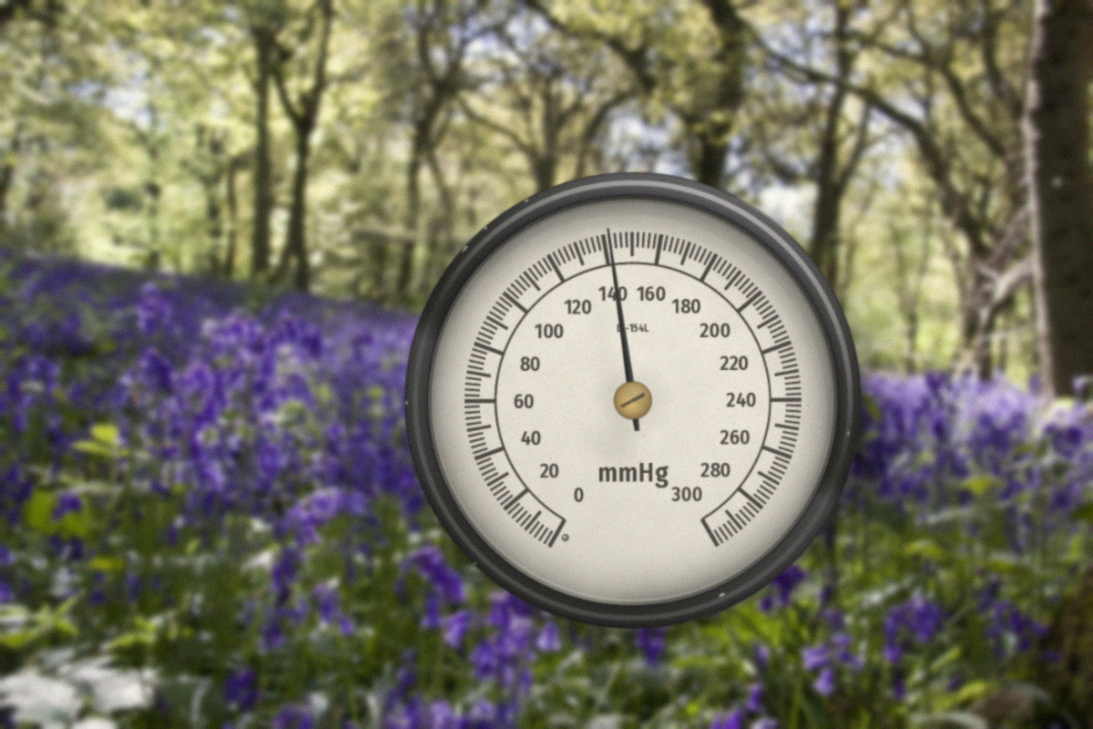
mmHg 142
